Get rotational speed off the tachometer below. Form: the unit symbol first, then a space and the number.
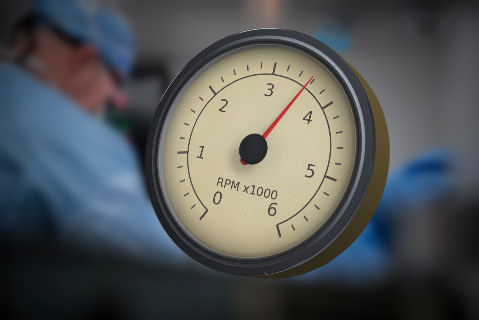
rpm 3600
